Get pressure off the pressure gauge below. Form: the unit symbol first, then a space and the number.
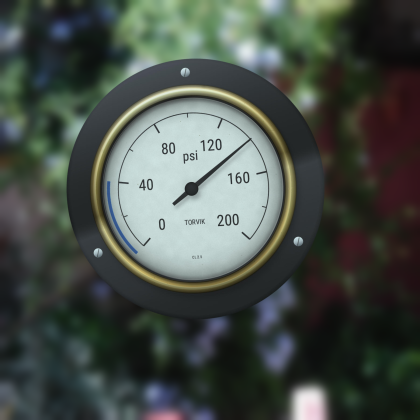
psi 140
